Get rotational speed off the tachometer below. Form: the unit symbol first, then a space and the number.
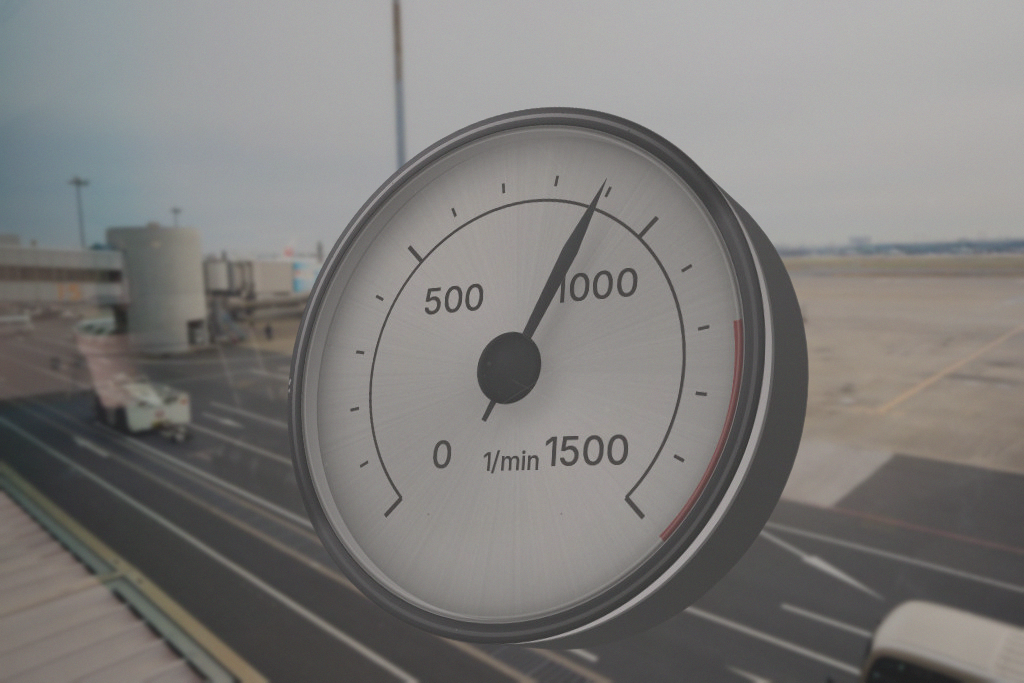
rpm 900
